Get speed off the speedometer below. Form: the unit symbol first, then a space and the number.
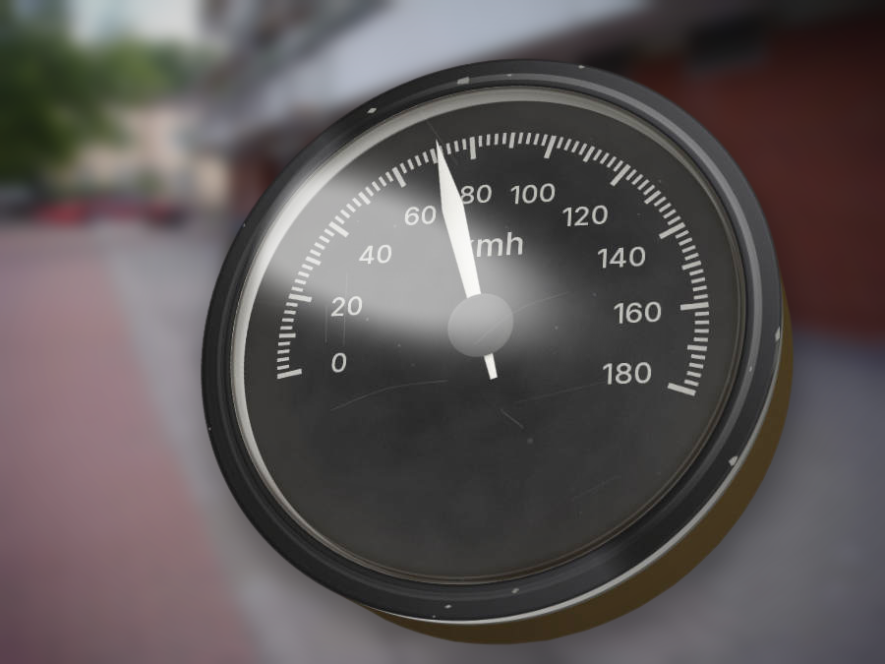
km/h 72
